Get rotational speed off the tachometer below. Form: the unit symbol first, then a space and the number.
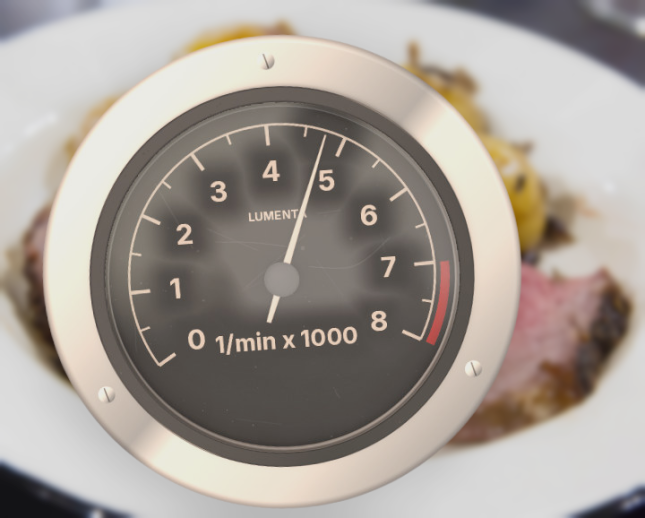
rpm 4750
